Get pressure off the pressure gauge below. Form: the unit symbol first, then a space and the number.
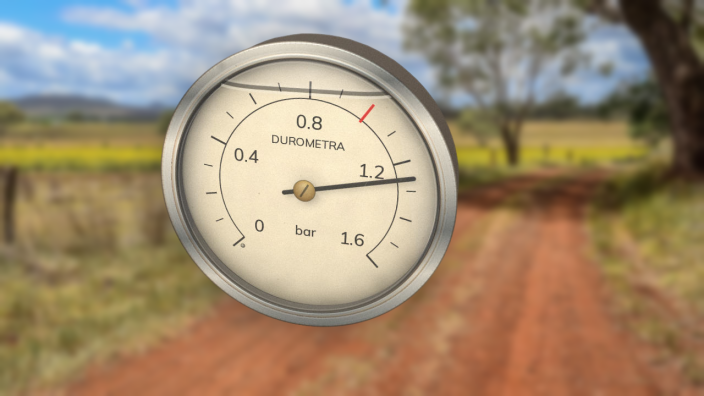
bar 1.25
